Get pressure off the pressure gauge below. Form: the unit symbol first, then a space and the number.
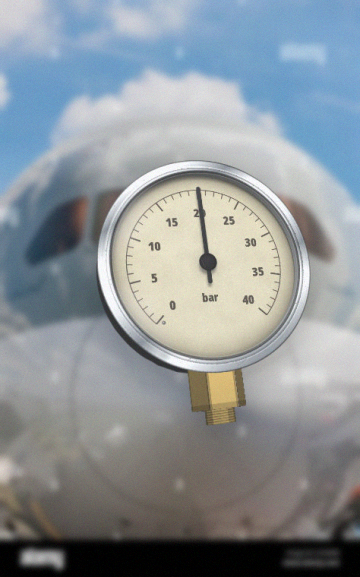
bar 20
